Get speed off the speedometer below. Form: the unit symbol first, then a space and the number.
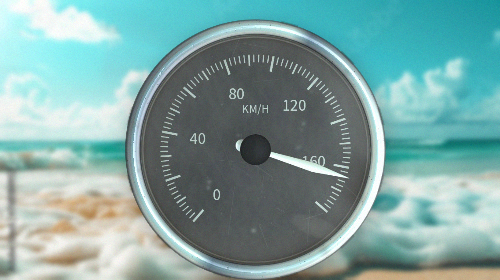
km/h 164
